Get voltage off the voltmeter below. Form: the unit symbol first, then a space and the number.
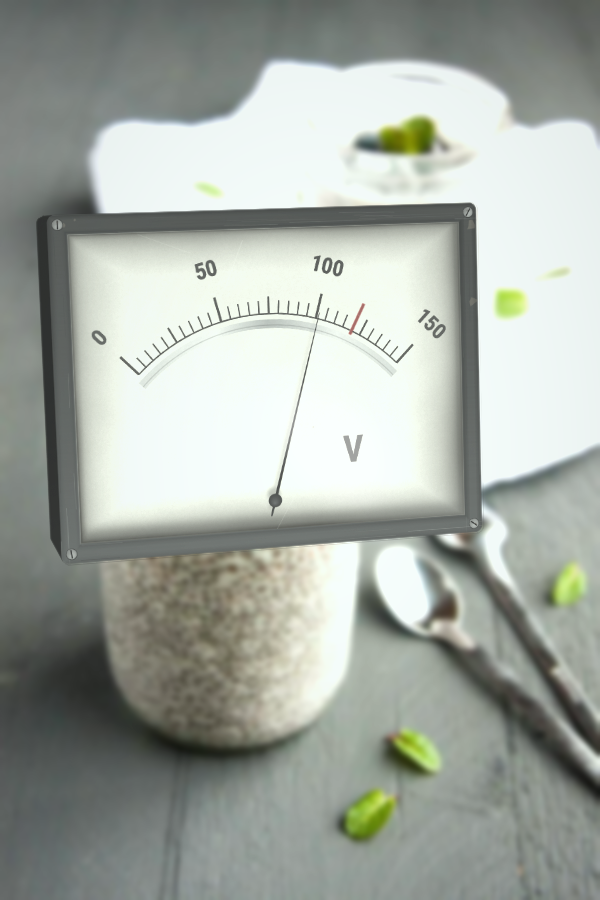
V 100
